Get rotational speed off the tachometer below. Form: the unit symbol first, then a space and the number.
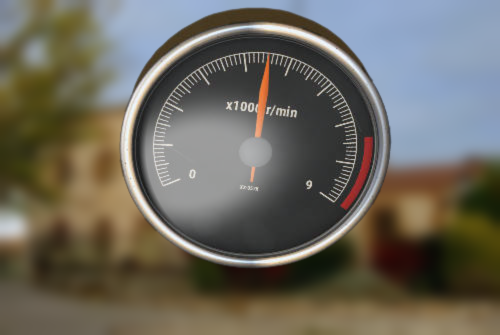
rpm 4500
